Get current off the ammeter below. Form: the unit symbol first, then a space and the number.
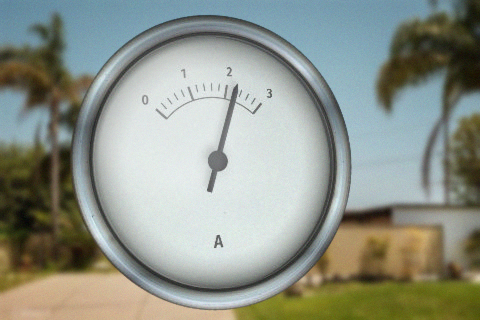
A 2.2
